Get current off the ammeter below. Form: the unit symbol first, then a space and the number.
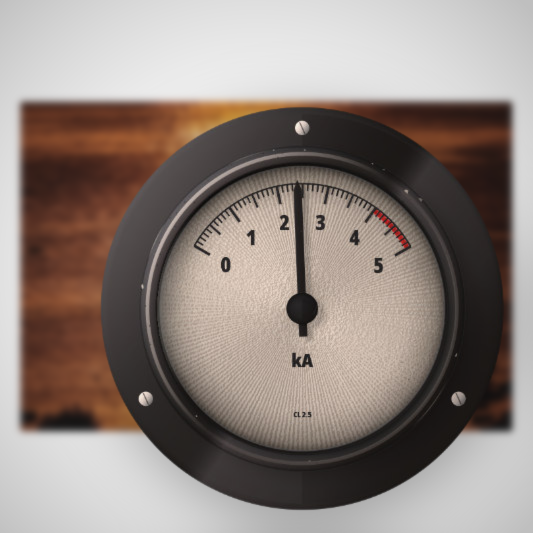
kA 2.4
